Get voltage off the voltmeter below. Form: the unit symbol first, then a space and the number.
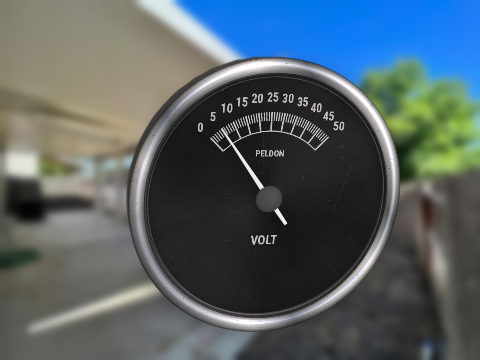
V 5
